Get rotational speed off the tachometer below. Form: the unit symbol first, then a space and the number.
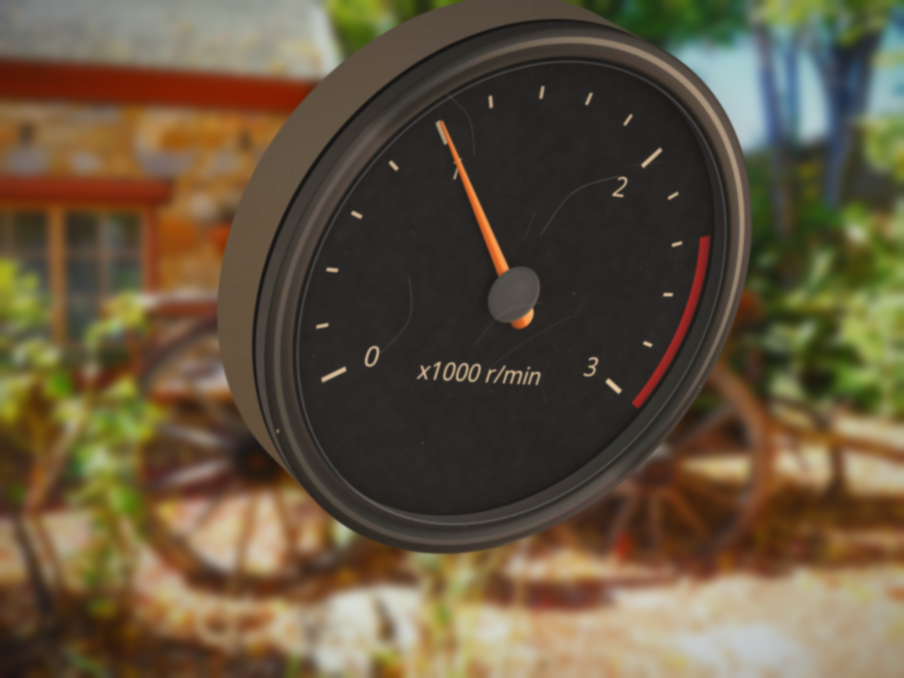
rpm 1000
